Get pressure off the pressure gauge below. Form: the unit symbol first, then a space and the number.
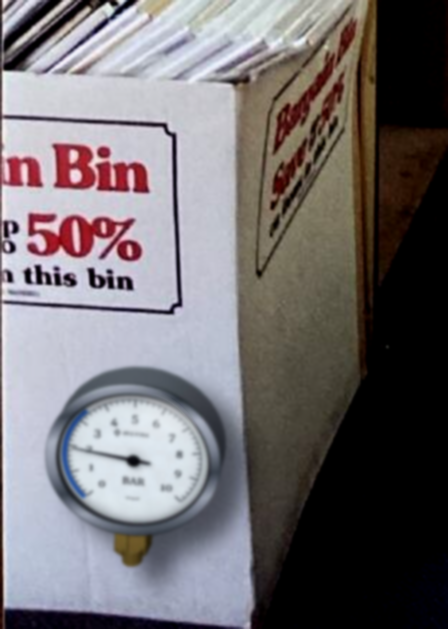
bar 2
